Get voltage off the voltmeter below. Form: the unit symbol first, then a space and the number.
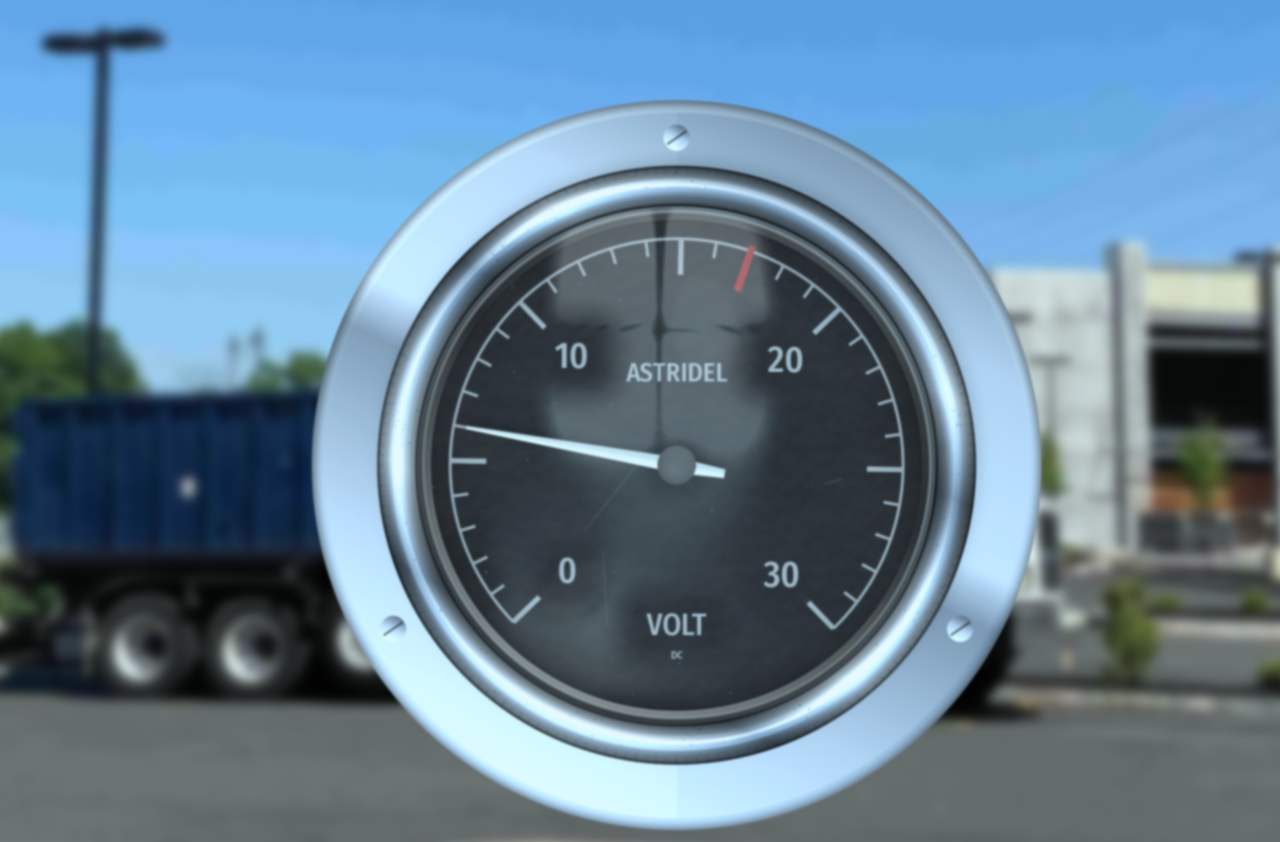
V 6
